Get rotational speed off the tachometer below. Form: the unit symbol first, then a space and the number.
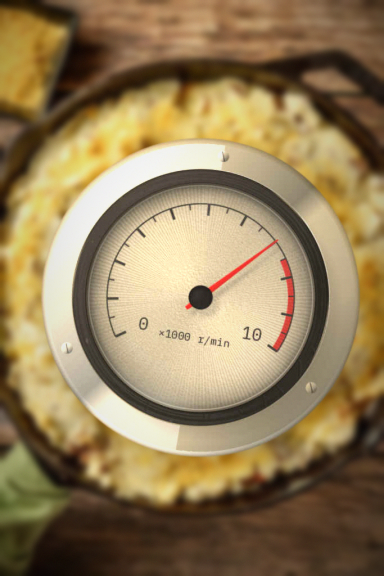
rpm 7000
